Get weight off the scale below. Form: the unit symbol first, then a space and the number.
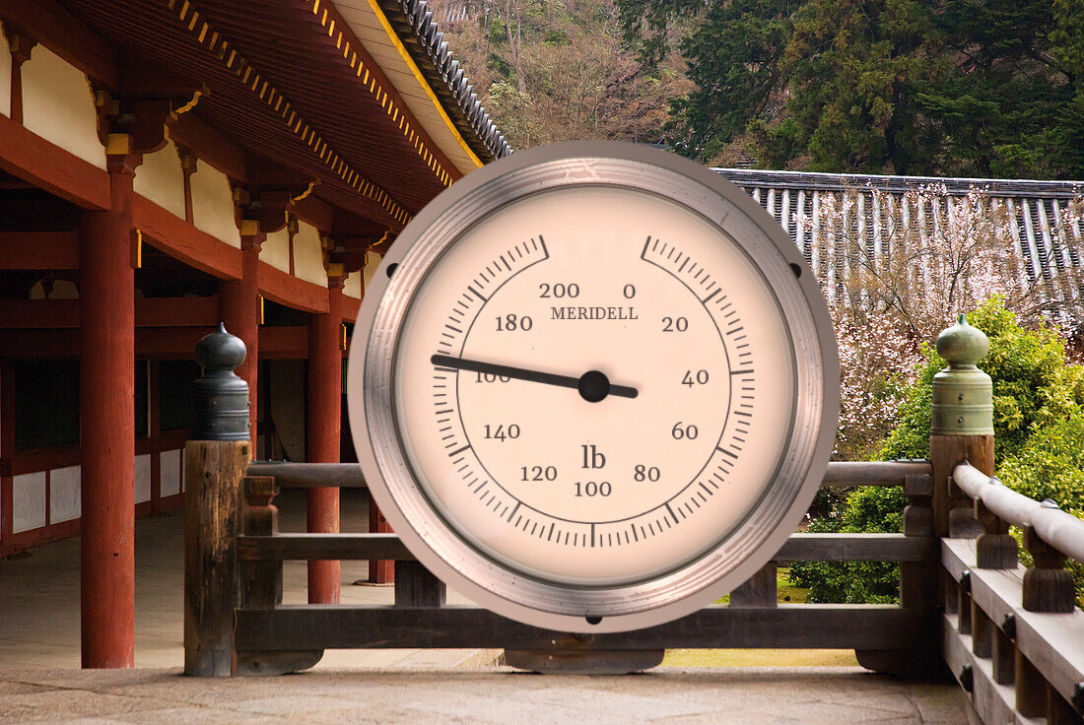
lb 162
